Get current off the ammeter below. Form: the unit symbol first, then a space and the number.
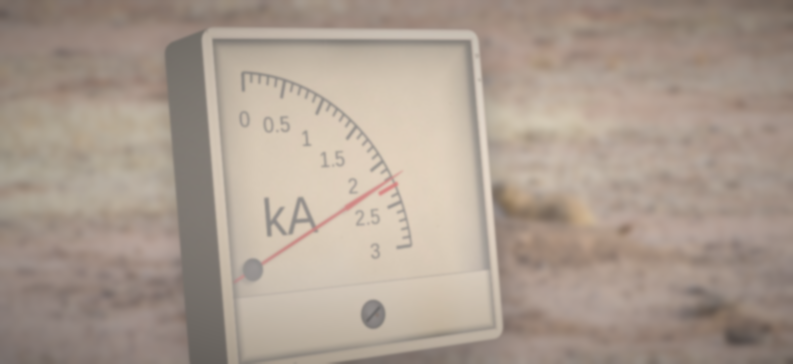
kA 2.2
